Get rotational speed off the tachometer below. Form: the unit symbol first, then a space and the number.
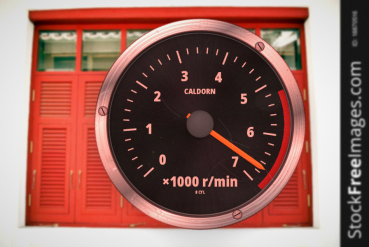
rpm 6700
